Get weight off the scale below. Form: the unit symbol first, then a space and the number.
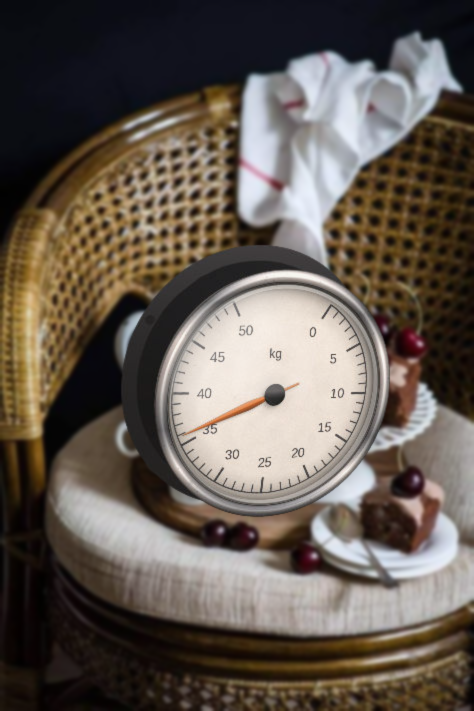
kg 36
